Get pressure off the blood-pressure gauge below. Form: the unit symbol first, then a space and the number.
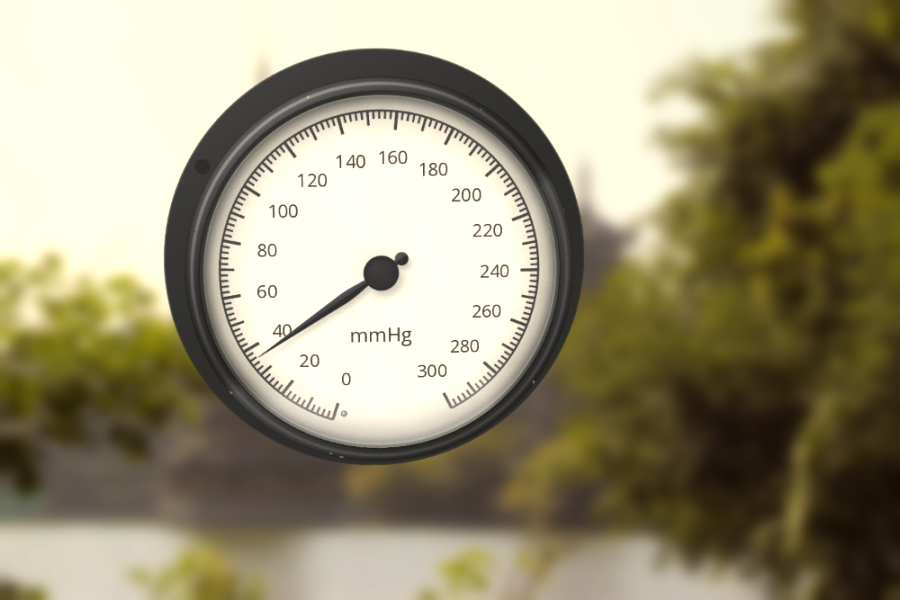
mmHg 36
